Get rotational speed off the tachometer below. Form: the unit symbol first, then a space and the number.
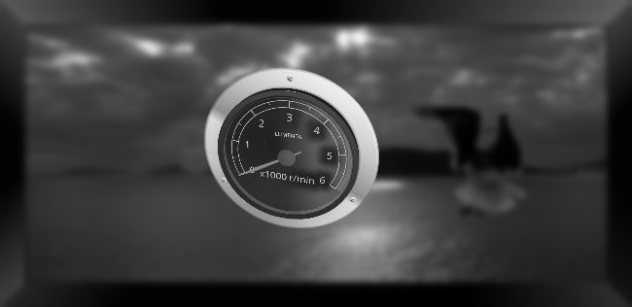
rpm 0
